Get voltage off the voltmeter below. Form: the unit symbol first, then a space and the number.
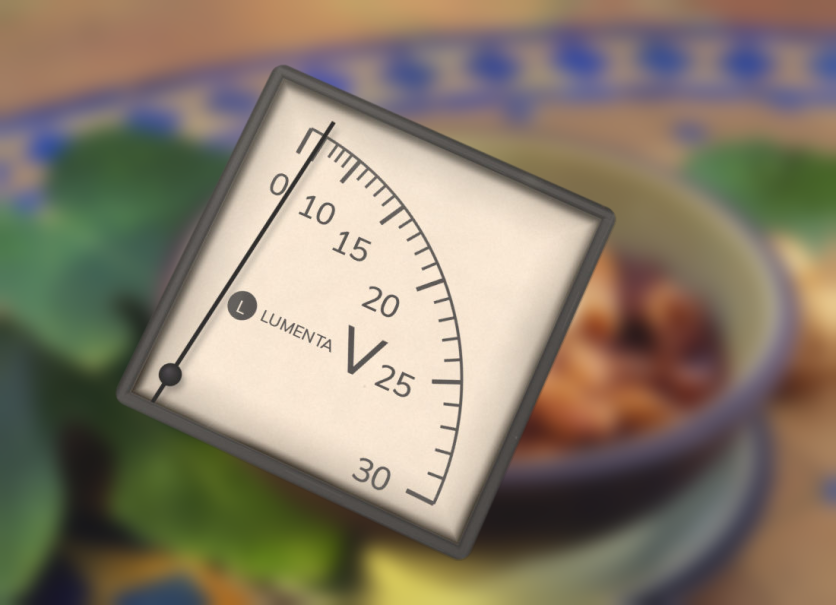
V 5
